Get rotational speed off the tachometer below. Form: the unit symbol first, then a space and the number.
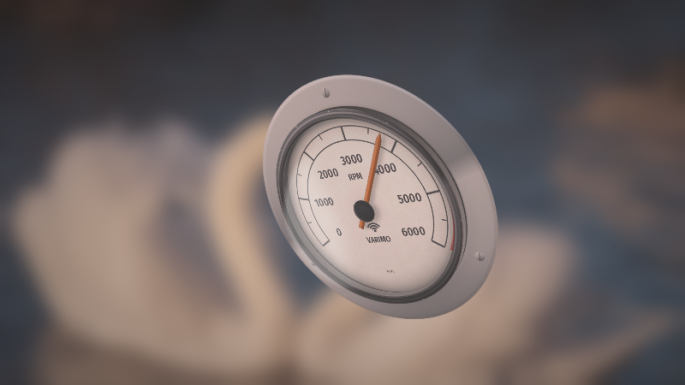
rpm 3750
